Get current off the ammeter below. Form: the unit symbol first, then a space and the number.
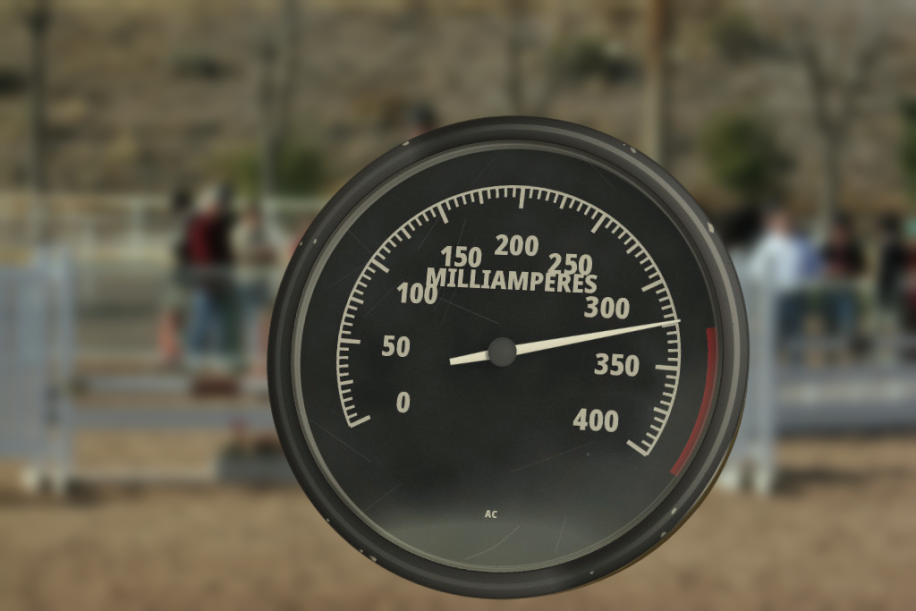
mA 325
